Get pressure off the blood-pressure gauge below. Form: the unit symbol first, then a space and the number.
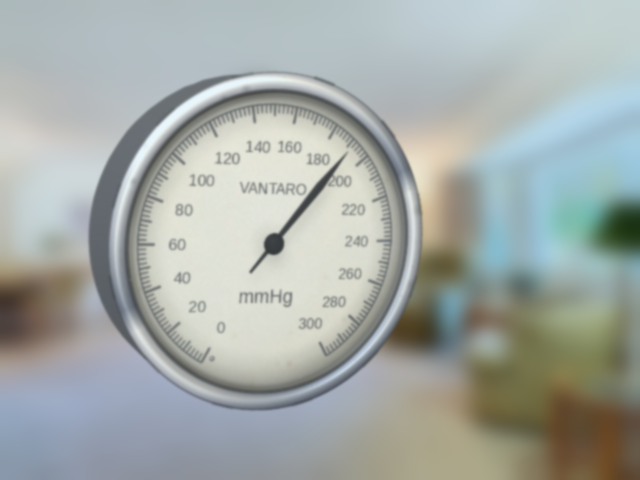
mmHg 190
